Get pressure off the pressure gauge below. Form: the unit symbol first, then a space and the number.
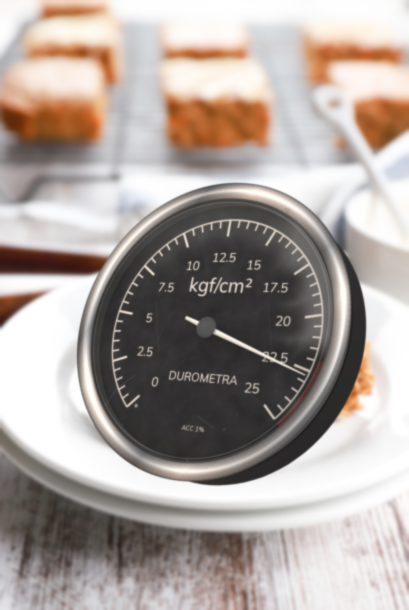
kg/cm² 22.75
